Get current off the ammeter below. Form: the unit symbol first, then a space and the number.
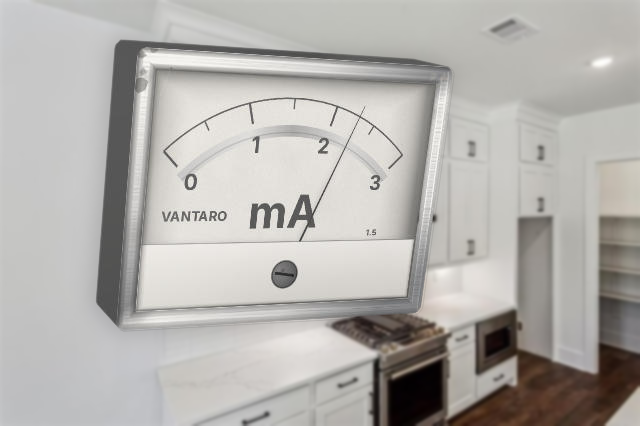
mA 2.25
